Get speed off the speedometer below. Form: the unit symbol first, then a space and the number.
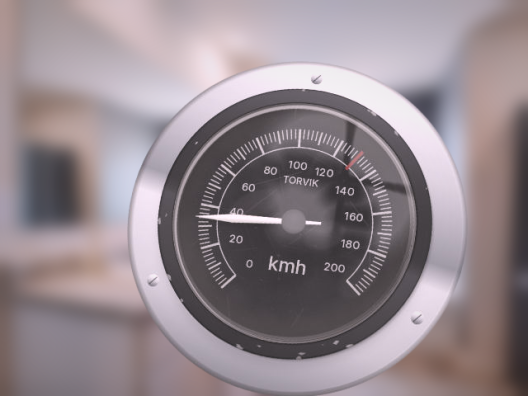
km/h 34
